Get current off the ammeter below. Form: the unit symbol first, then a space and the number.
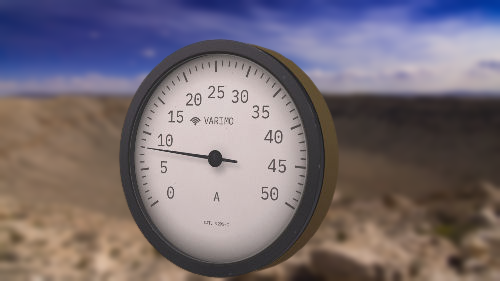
A 8
